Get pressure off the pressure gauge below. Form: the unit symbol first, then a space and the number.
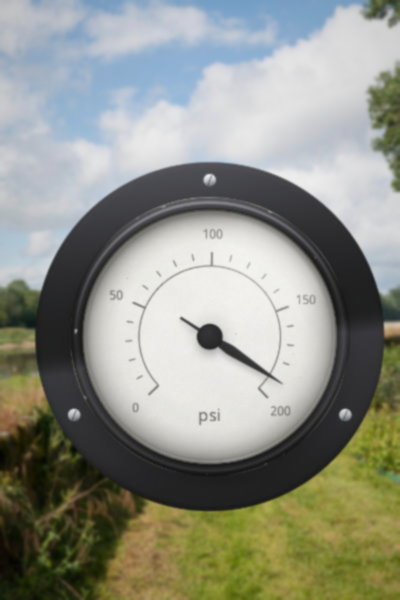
psi 190
